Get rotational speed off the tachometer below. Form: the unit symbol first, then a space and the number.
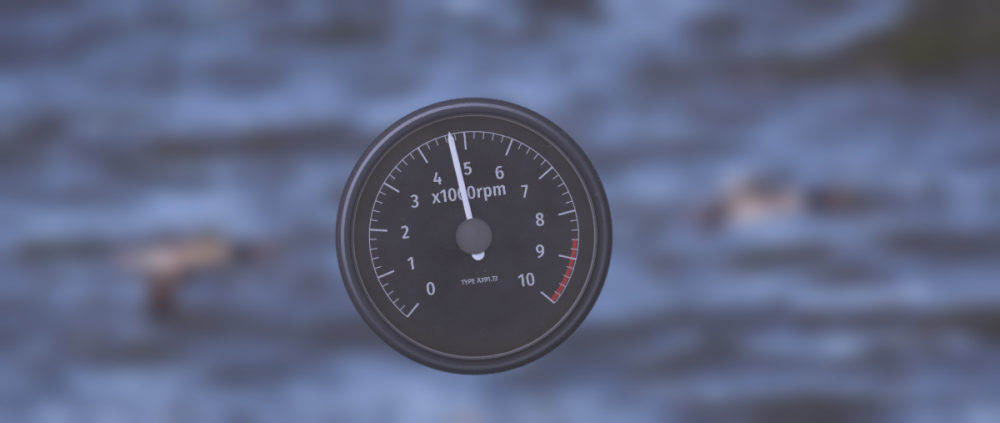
rpm 4700
